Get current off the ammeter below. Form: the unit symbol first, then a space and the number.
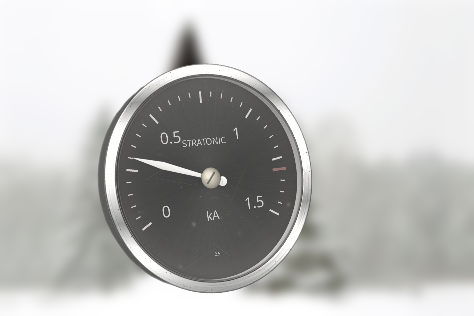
kA 0.3
